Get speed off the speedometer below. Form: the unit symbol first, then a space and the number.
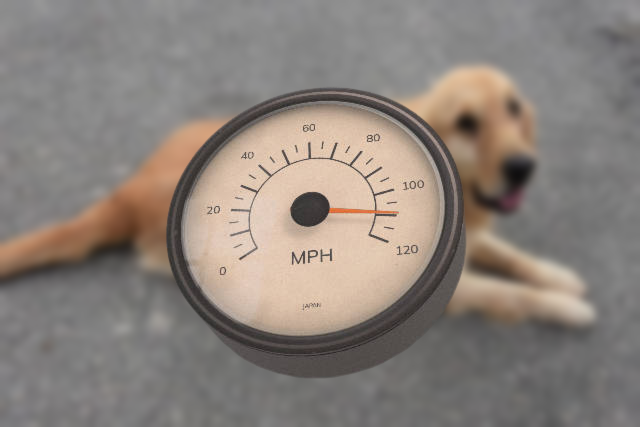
mph 110
